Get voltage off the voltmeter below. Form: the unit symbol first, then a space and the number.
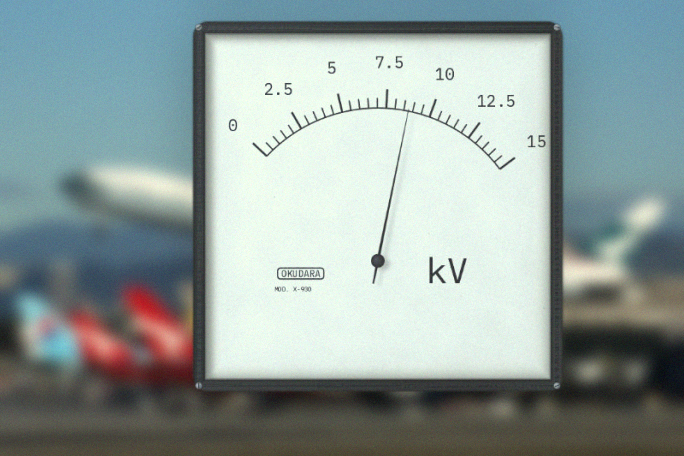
kV 8.75
